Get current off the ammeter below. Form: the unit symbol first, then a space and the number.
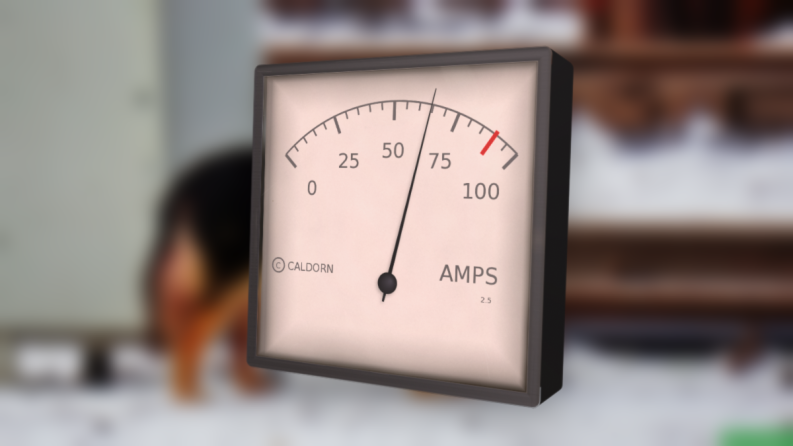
A 65
